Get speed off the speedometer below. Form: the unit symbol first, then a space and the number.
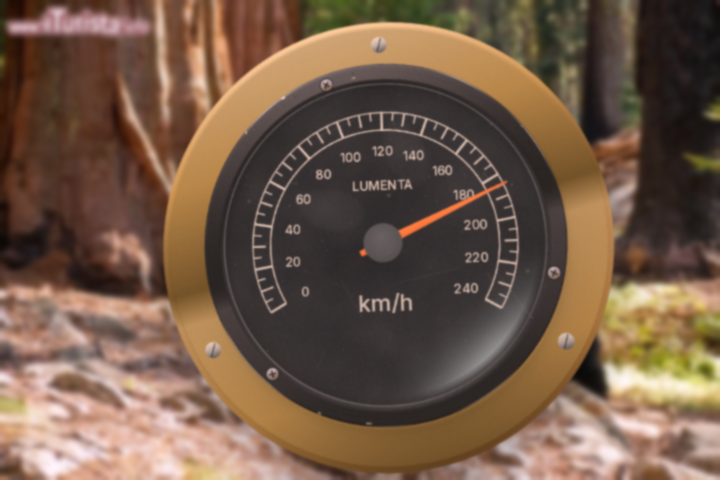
km/h 185
